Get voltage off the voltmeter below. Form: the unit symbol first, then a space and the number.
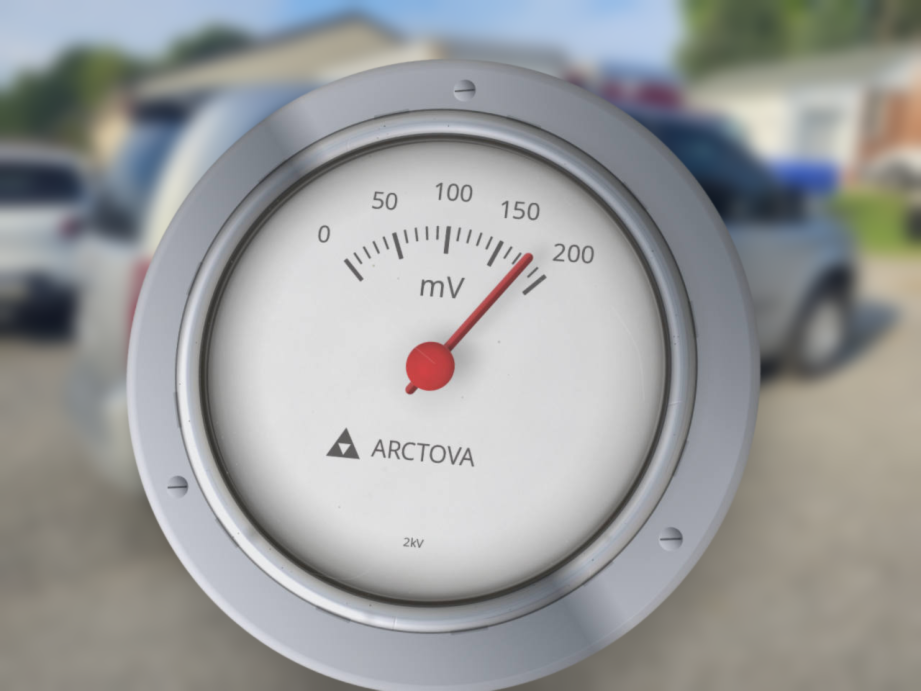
mV 180
